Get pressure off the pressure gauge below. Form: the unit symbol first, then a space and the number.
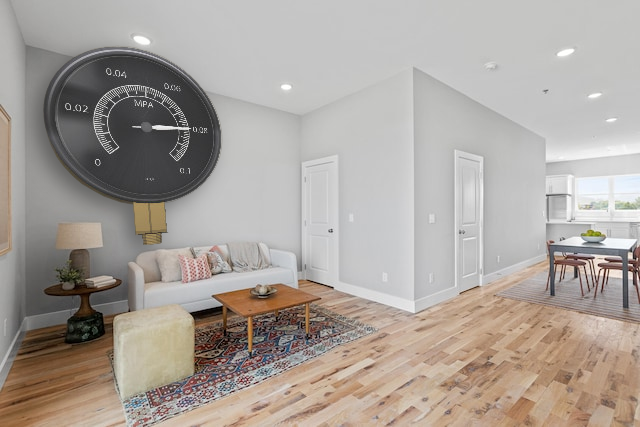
MPa 0.08
